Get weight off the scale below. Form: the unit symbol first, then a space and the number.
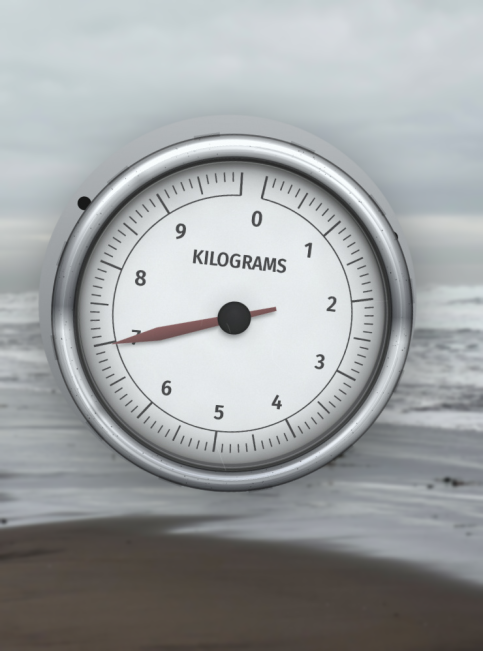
kg 7
